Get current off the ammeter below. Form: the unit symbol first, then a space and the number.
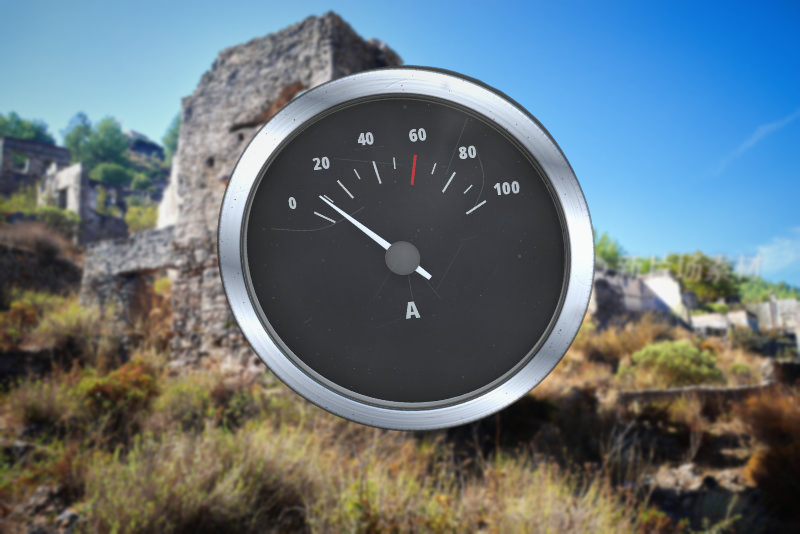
A 10
